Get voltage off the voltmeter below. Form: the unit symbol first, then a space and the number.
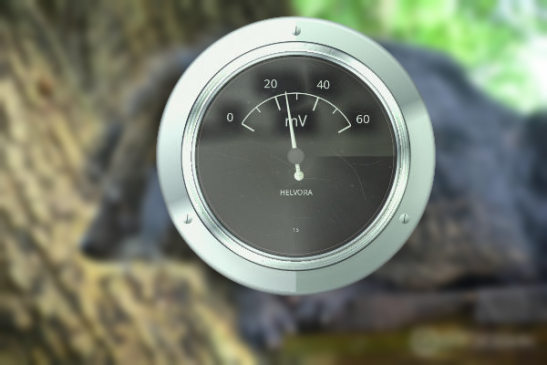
mV 25
